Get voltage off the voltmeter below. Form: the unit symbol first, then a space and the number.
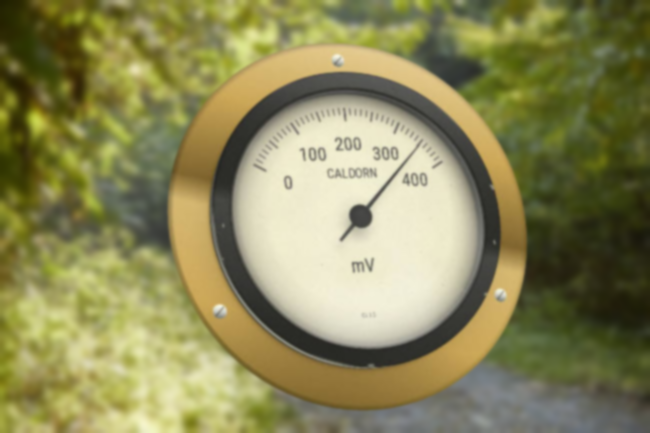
mV 350
